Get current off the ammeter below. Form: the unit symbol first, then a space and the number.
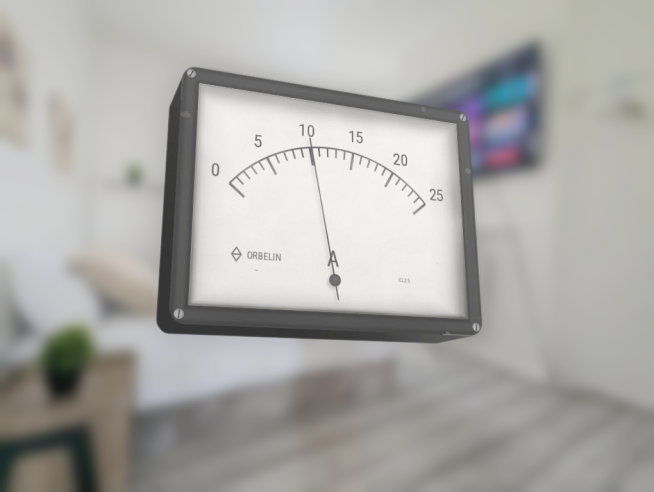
A 10
